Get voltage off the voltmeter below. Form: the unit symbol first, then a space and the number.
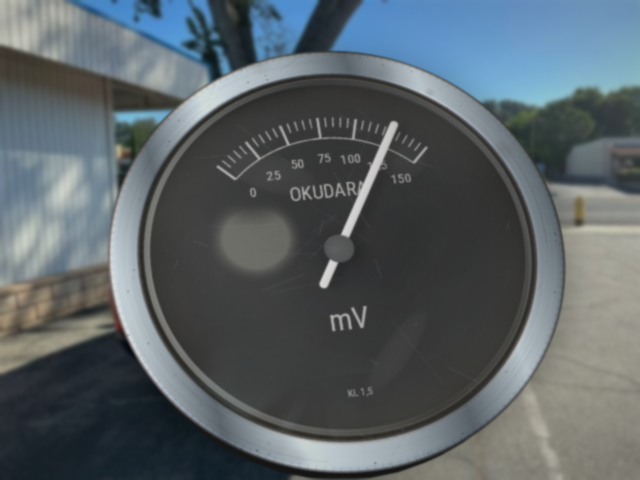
mV 125
